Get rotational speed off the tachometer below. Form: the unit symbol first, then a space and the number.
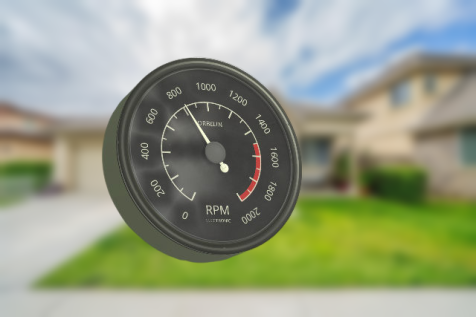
rpm 800
